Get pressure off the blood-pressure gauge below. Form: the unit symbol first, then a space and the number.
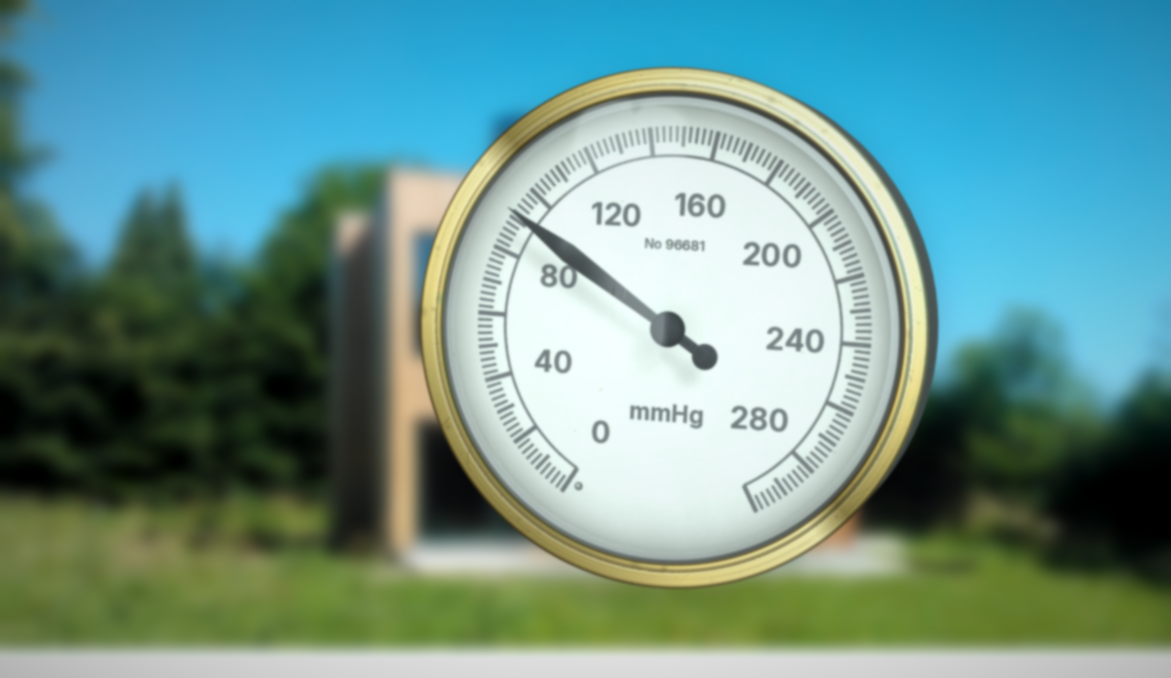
mmHg 92
